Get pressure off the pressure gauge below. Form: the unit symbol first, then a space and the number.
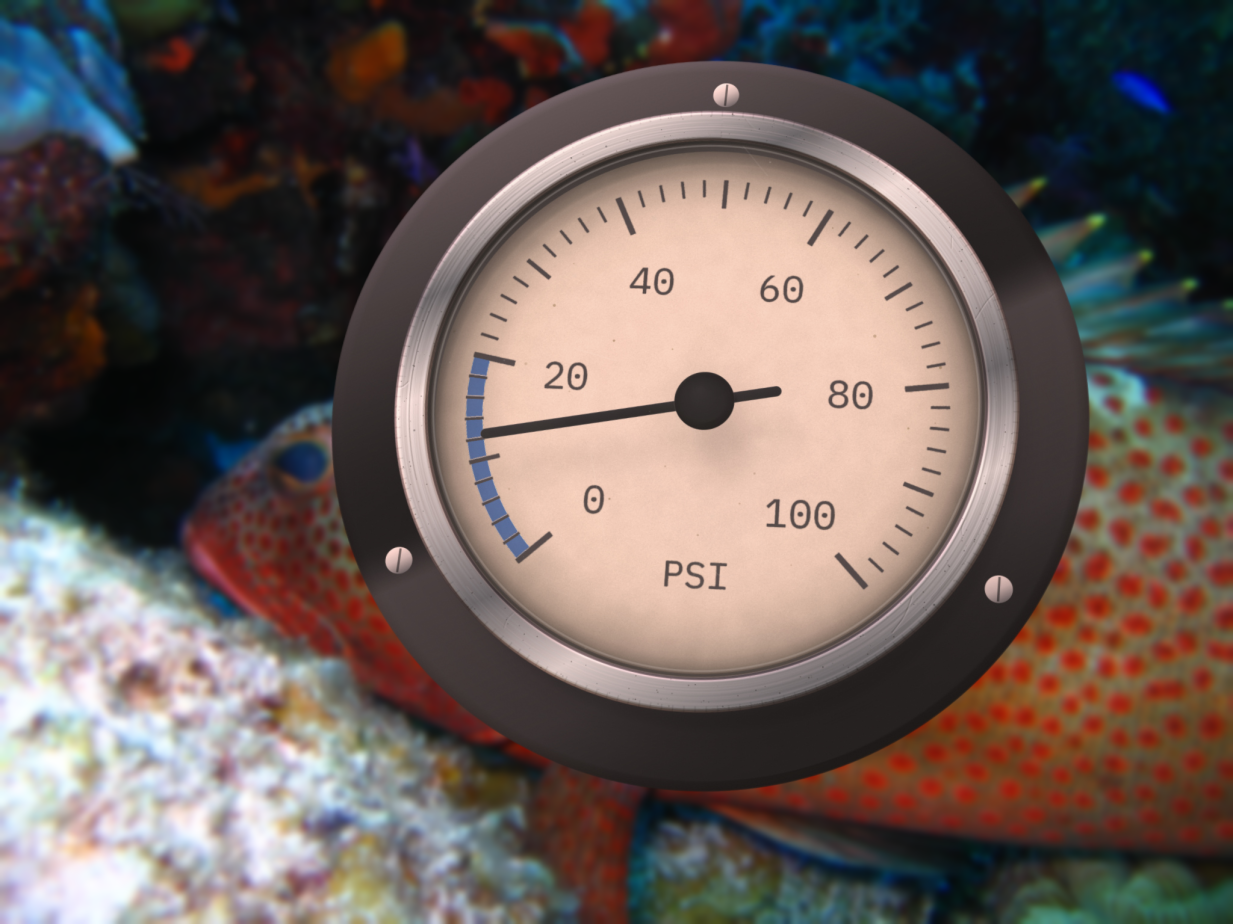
psi 12
